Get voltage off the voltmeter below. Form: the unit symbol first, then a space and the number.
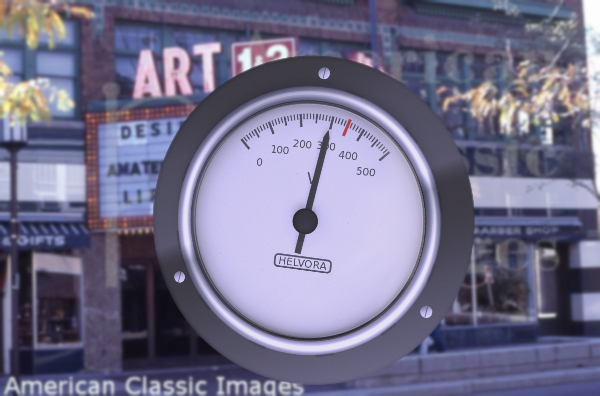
V 300
